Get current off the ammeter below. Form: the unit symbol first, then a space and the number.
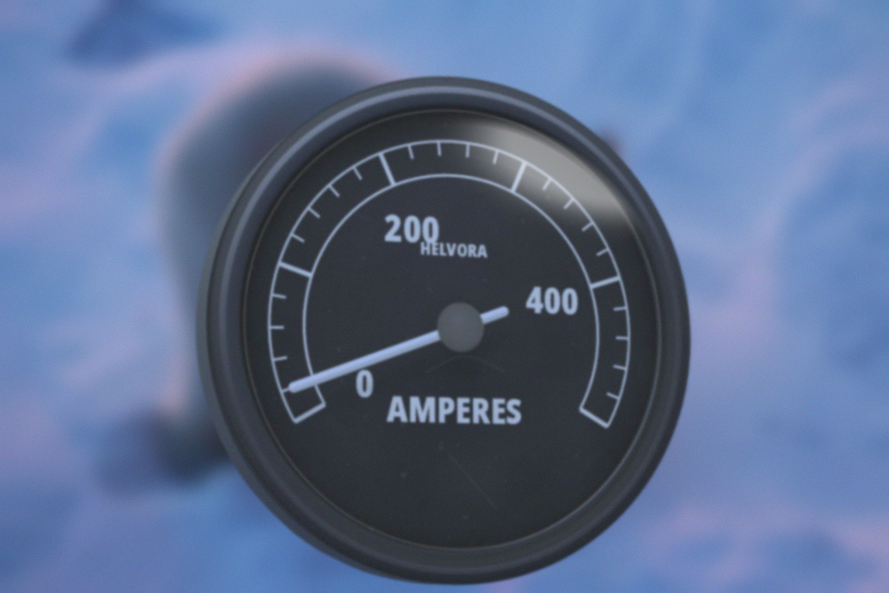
A 20
